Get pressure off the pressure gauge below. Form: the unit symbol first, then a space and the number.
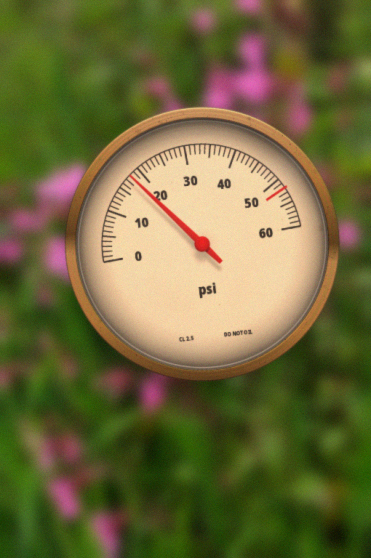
psi 18
